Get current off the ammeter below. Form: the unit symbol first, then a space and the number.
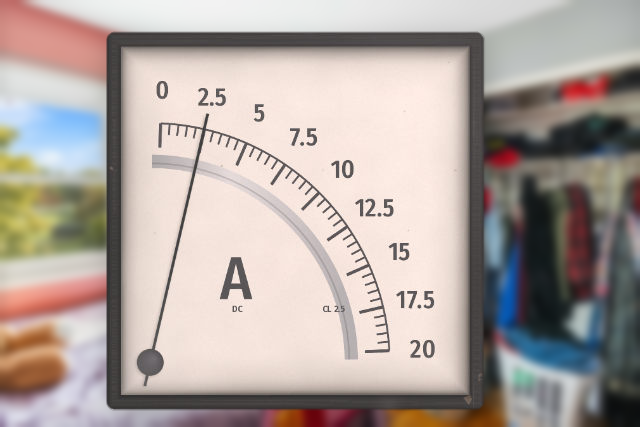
A 2.5
